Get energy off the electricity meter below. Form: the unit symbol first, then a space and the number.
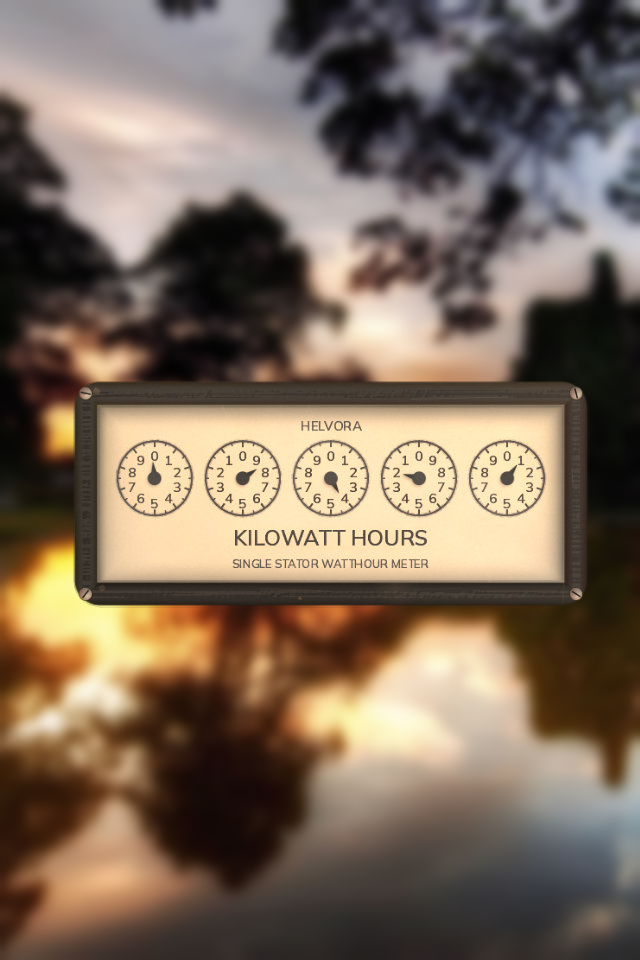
kWh 98421
